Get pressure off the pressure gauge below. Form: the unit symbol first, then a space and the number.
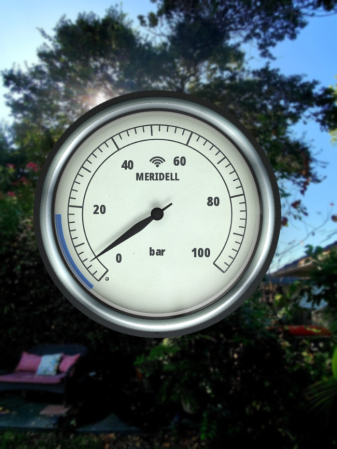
bar 5
